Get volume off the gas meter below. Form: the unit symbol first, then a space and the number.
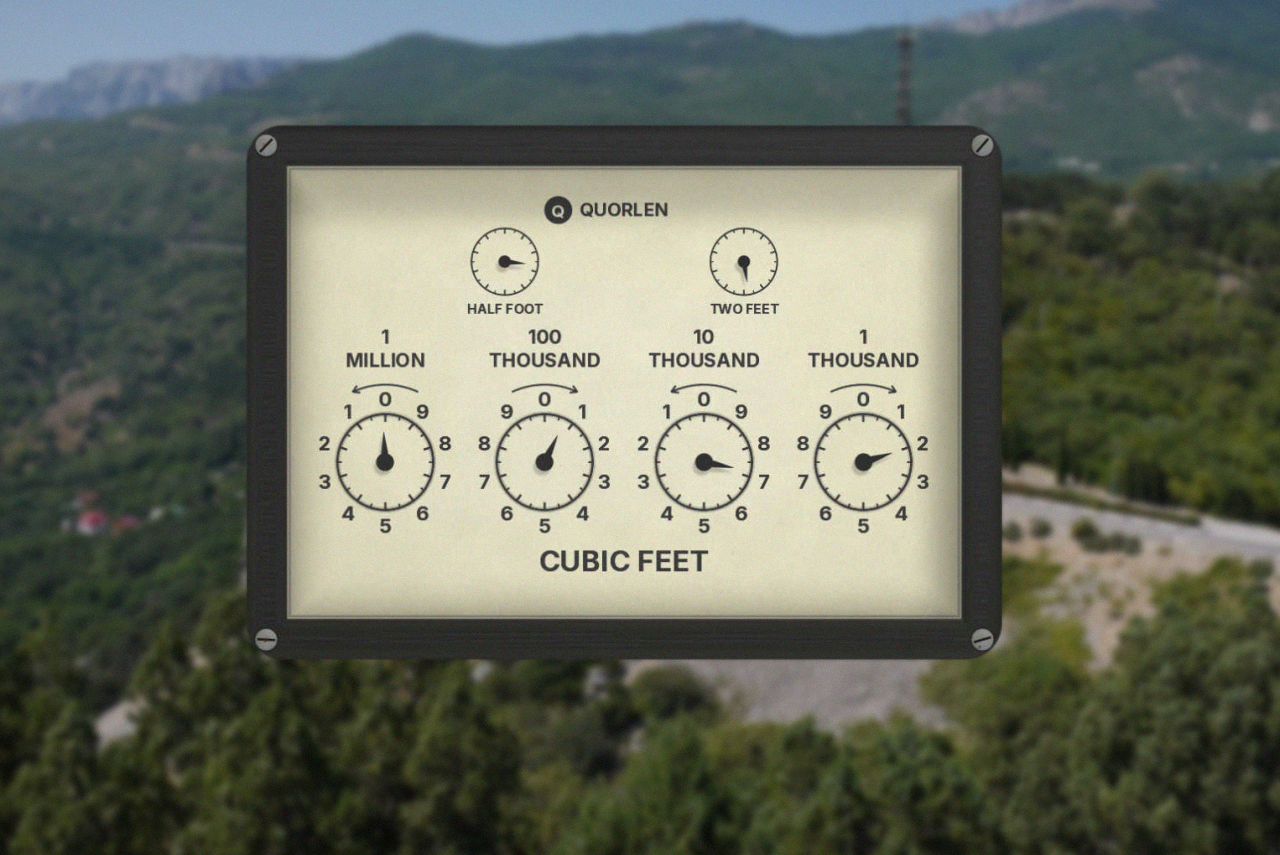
ft³ 7200
